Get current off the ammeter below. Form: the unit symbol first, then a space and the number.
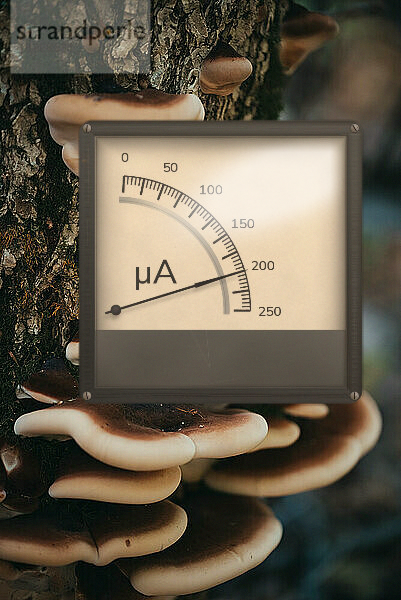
µA 200
